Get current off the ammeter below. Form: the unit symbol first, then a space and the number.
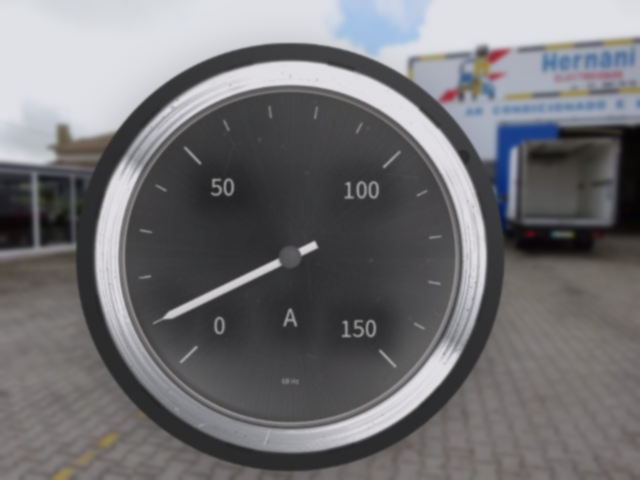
A 10
